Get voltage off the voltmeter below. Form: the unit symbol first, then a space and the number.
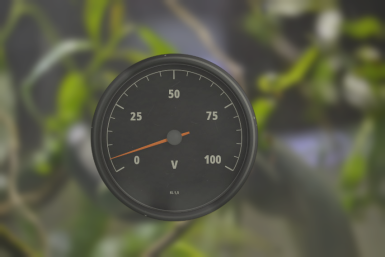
V 5
